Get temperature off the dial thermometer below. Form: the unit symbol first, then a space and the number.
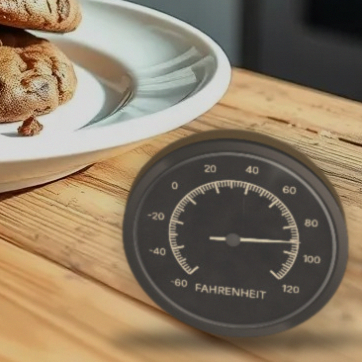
°F 90
